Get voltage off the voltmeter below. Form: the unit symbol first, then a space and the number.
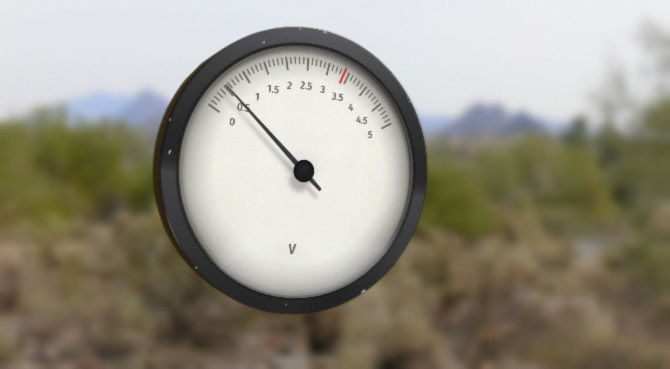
V 0.5
